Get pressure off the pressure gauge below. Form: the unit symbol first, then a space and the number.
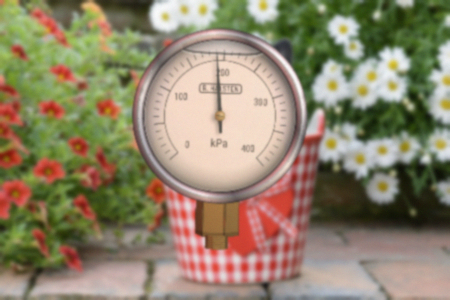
kPa 190
